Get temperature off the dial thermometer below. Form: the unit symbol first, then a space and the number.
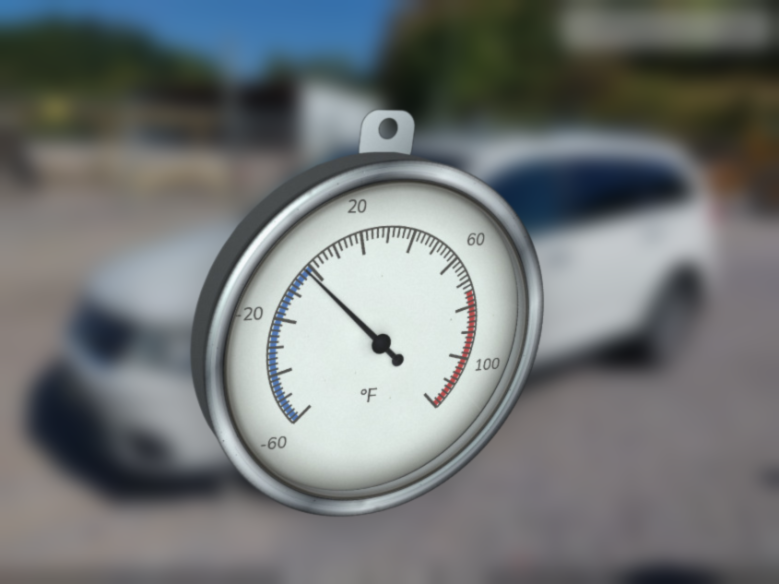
°F -2
